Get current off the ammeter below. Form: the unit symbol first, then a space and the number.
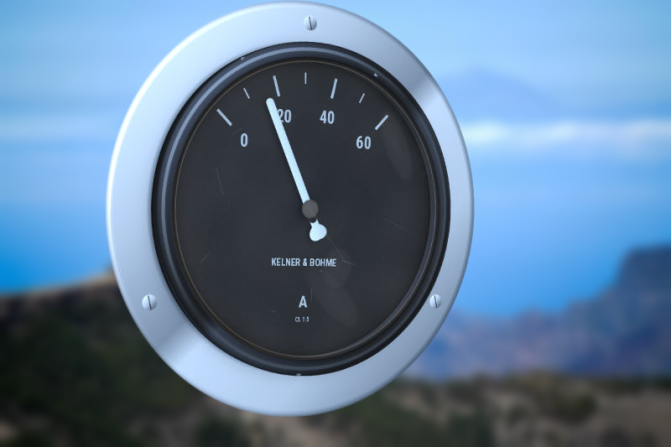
A 15
